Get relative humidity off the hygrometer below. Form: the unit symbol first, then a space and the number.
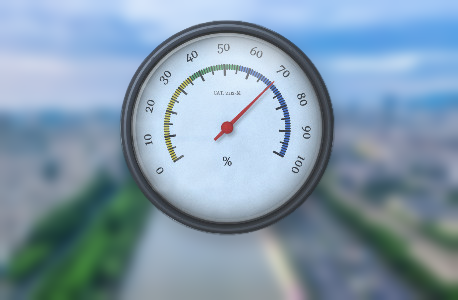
% 70
